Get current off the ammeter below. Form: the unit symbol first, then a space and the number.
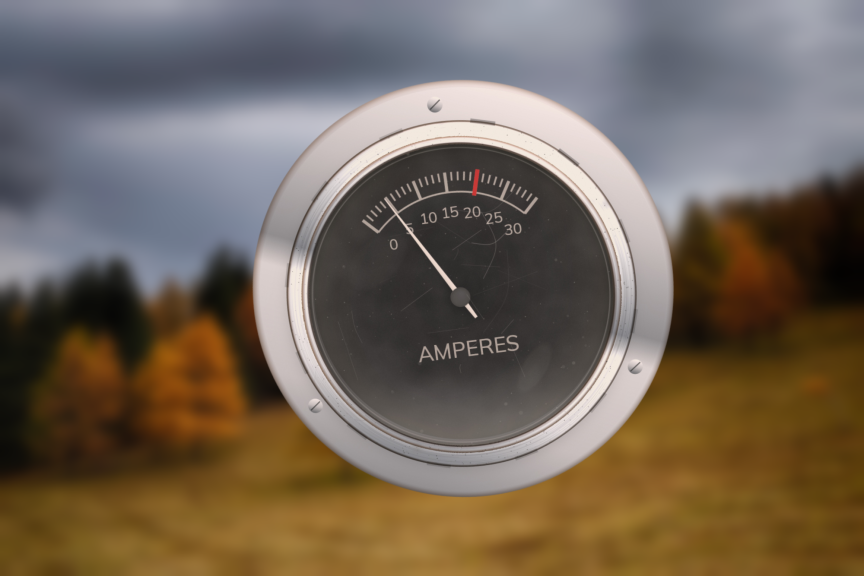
A 5
